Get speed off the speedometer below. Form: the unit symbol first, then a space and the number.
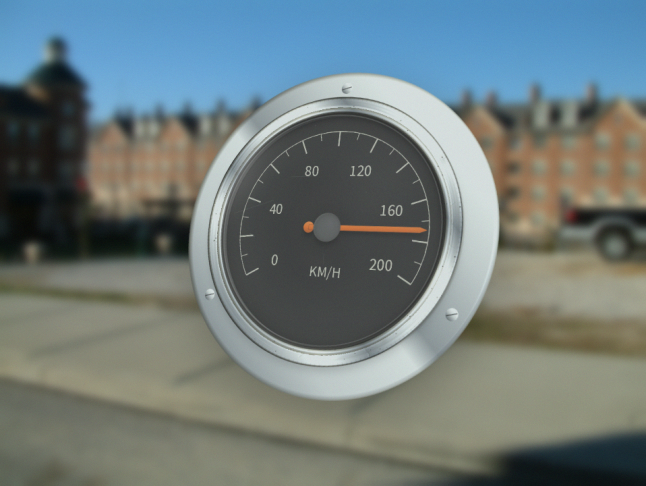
km/h 175
